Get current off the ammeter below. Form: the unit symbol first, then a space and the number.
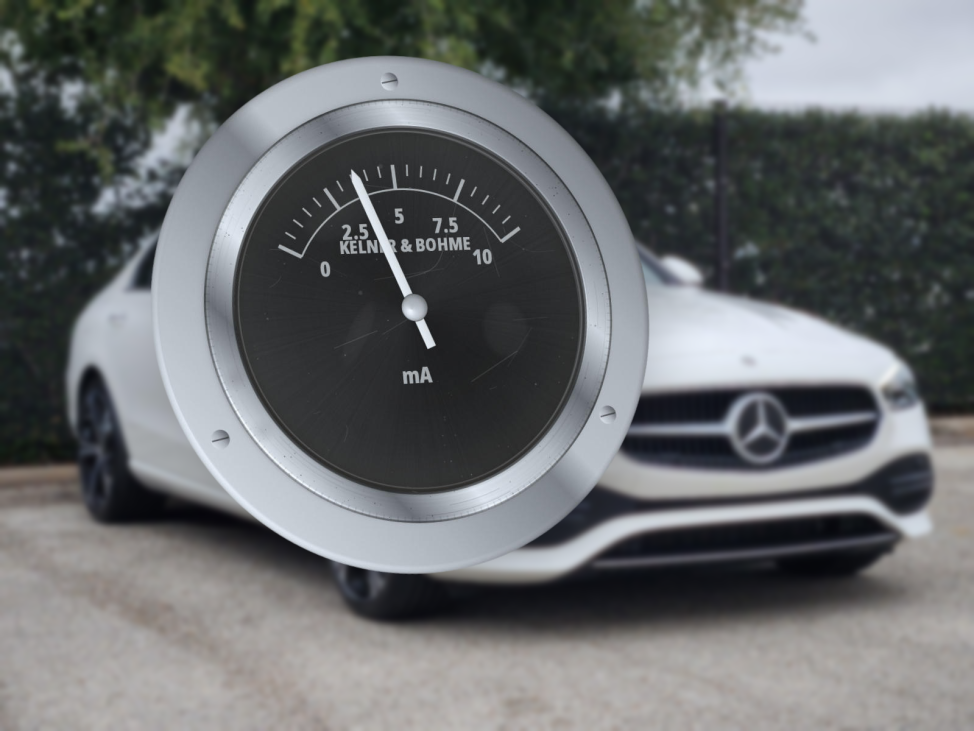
mA 3.5
